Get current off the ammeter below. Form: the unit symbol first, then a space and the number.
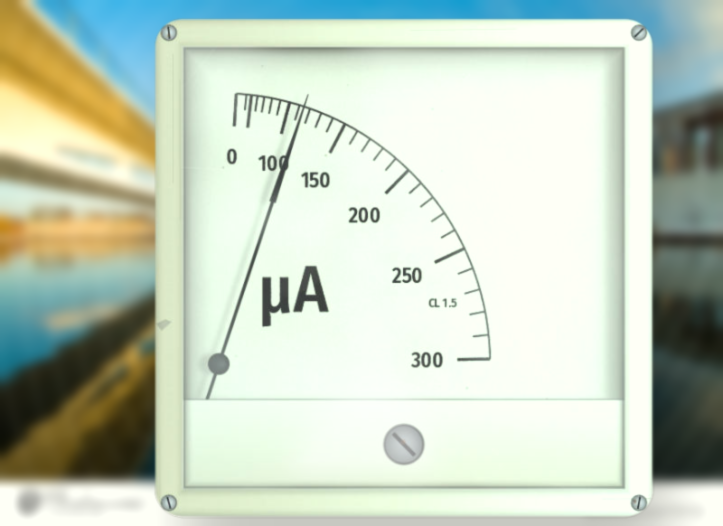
µA 115
